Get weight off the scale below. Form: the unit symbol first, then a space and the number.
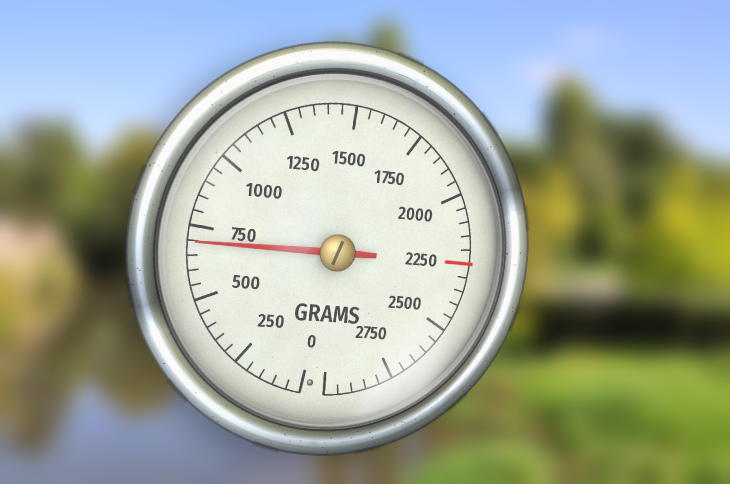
g 700
